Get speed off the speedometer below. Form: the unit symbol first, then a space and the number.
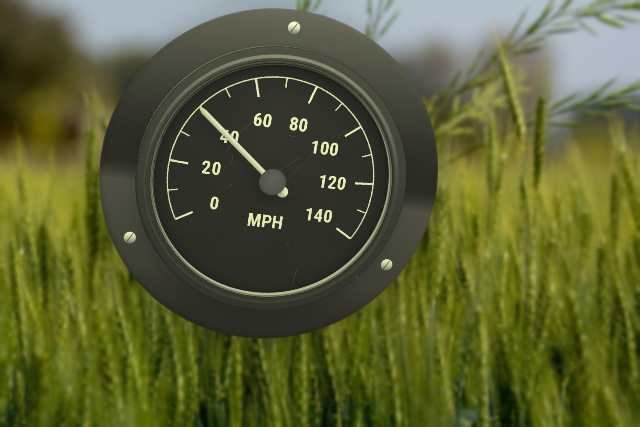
mph 40
